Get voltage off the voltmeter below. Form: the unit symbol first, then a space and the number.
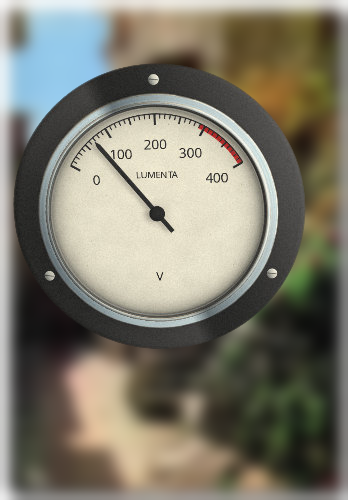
V 70
